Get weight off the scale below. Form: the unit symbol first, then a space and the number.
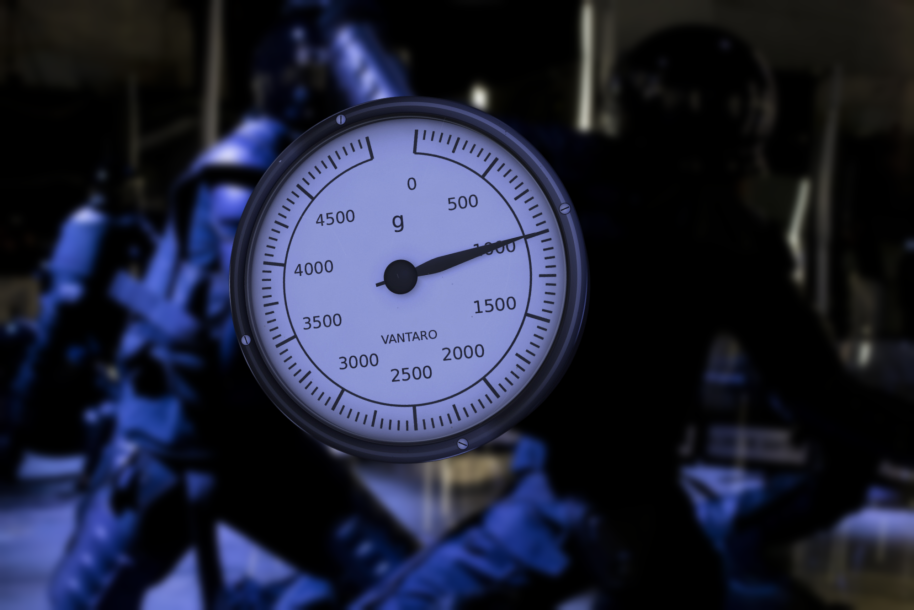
g 1000
